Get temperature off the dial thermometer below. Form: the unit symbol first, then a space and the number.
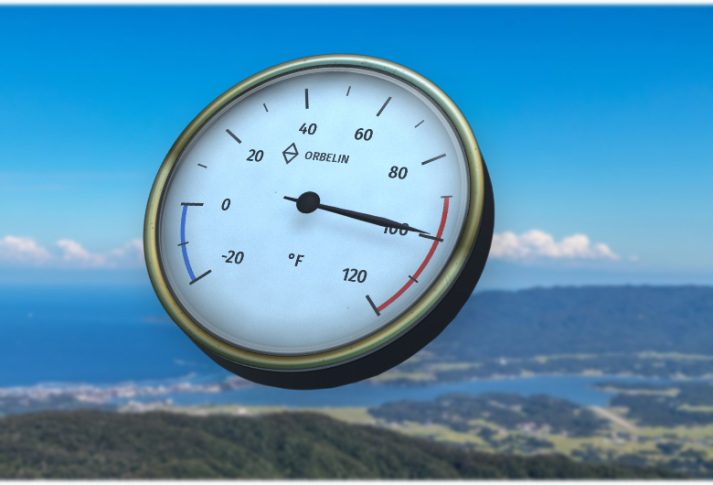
°F 100
